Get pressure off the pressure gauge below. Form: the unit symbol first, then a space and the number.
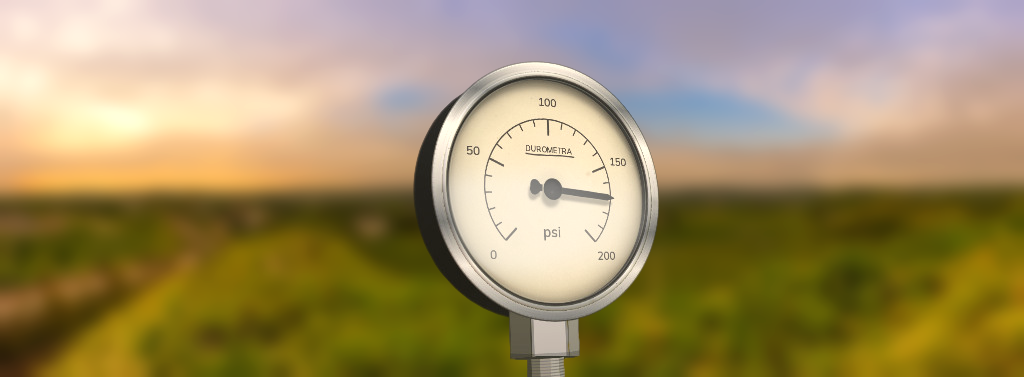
psi 170
